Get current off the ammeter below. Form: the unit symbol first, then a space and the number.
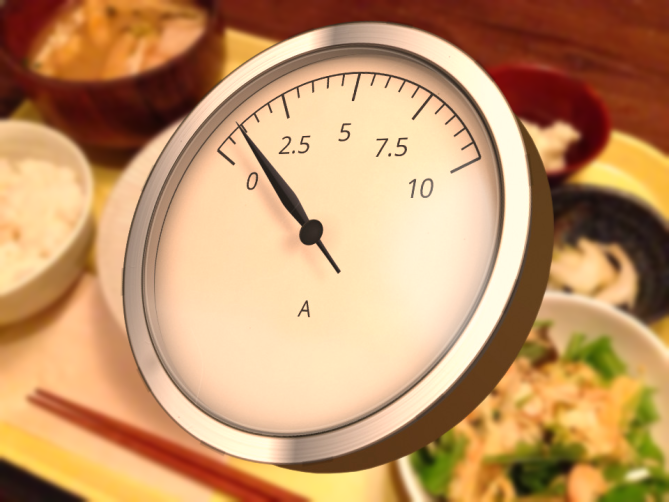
A 1
